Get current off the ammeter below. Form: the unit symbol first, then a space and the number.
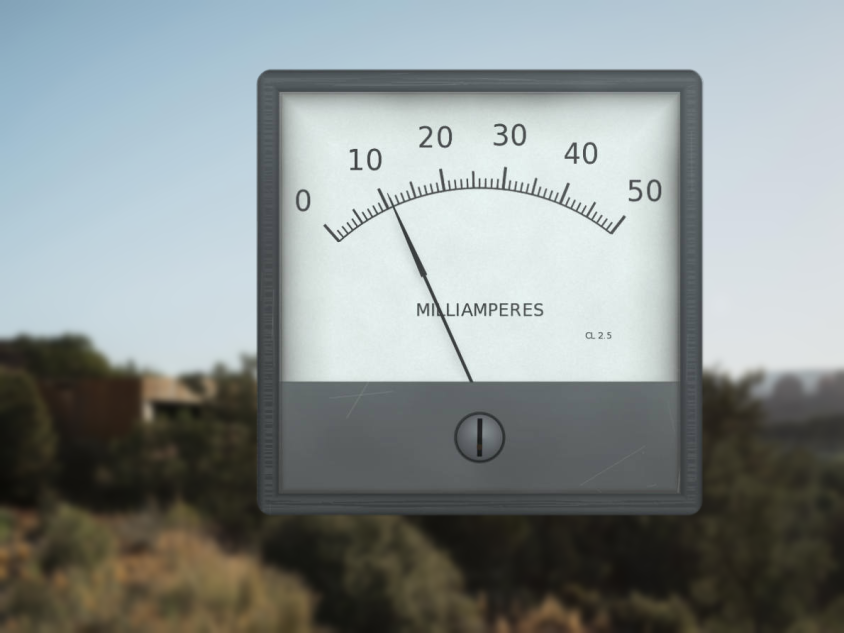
mA 11
